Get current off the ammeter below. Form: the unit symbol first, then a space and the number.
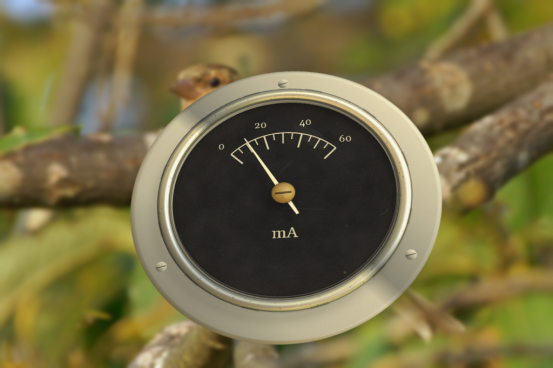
mA 10
